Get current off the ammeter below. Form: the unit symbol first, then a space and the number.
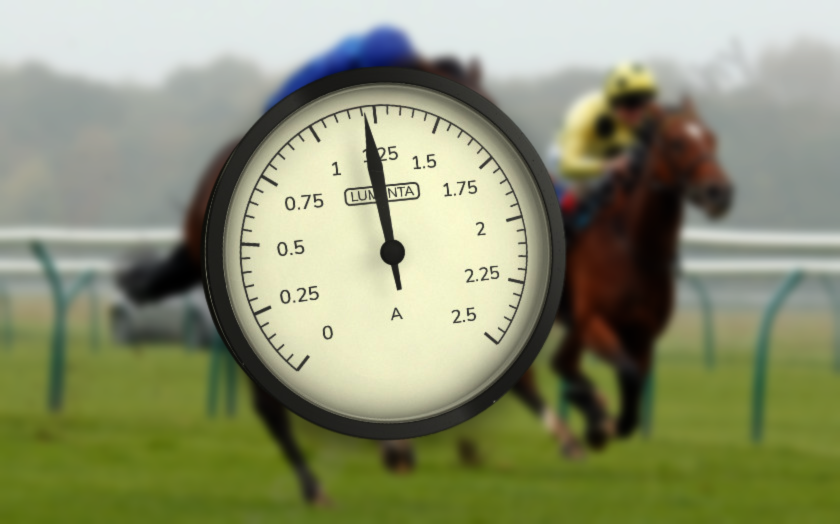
A 1.2
